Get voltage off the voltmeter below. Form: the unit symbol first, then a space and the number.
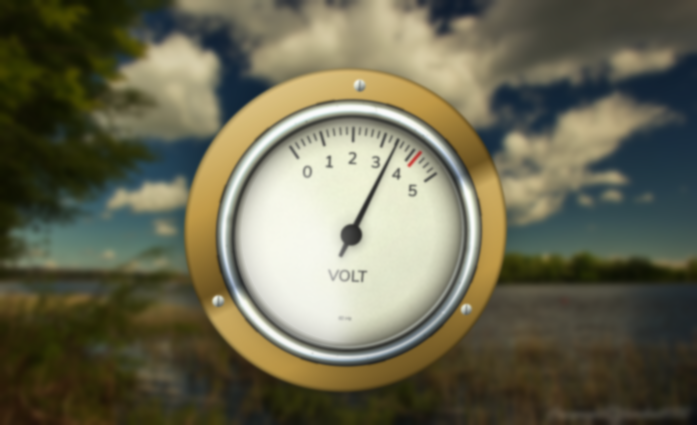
V 3.4
